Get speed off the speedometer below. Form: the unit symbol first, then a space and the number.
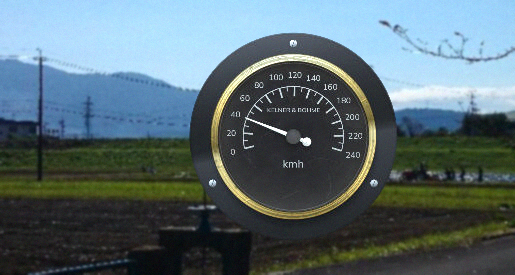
km/h 40
